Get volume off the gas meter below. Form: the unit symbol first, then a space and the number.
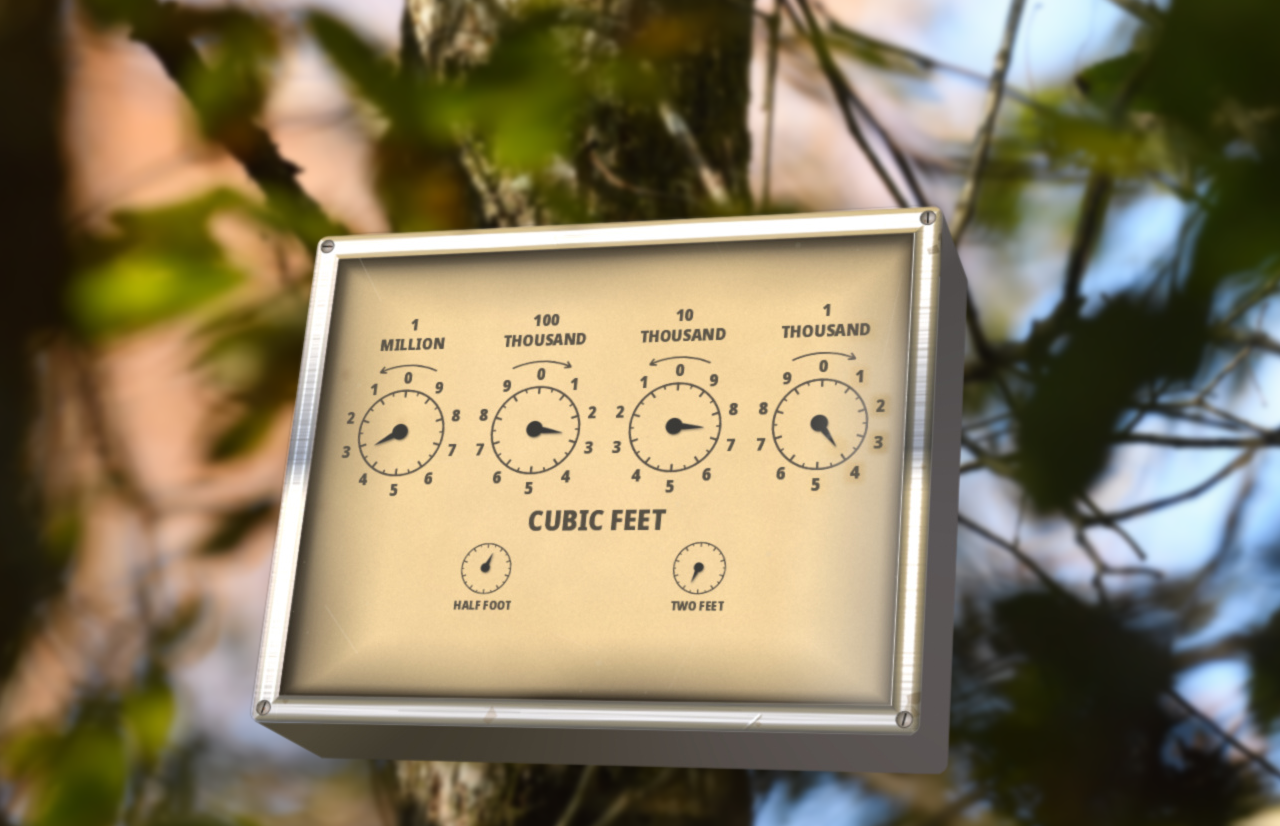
ft³ 327400
